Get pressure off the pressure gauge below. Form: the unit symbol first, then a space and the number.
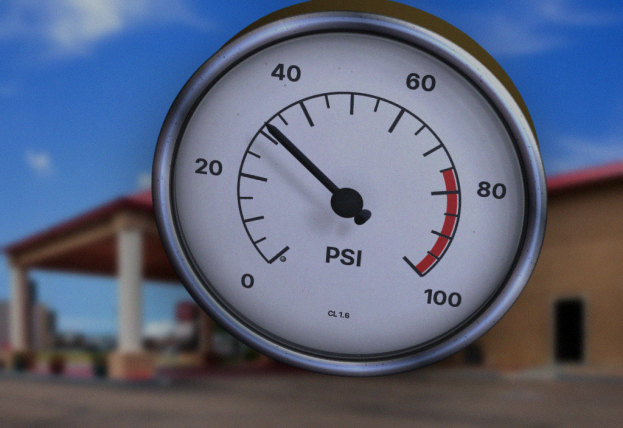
psi 32.5
